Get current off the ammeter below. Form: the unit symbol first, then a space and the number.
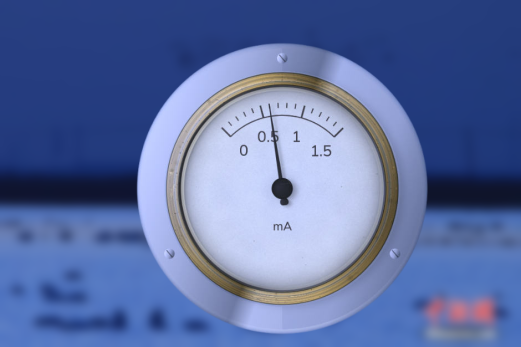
mA 0.6
